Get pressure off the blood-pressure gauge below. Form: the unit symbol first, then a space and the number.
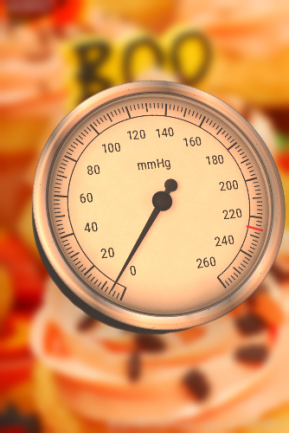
mmHg 6
